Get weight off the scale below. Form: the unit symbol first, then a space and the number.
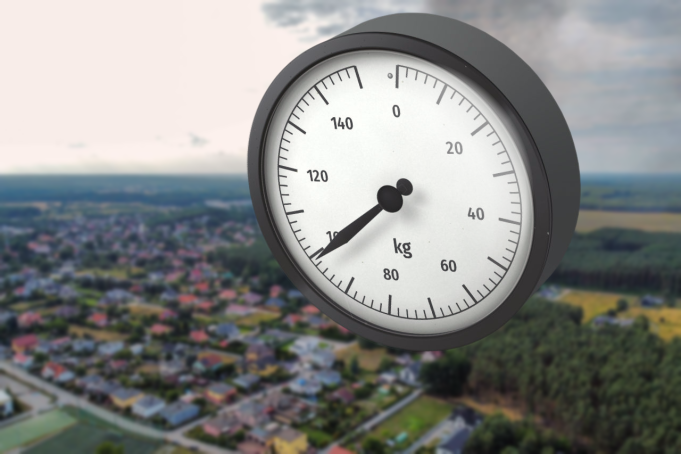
kg 99
